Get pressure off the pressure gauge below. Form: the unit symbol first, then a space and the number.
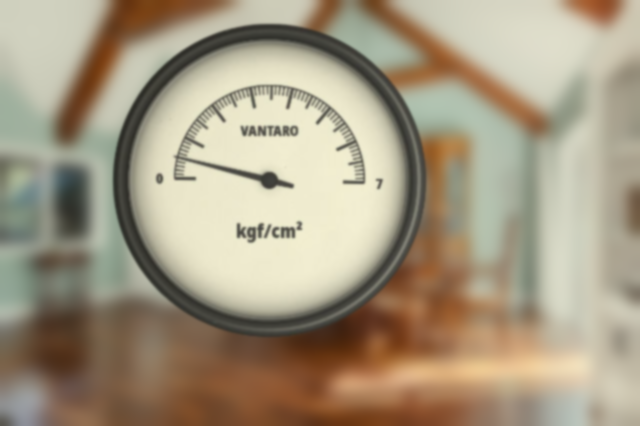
kg/cm² 0.5
